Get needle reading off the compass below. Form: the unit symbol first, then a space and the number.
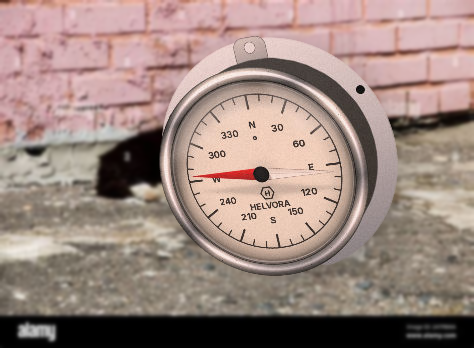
° 275
